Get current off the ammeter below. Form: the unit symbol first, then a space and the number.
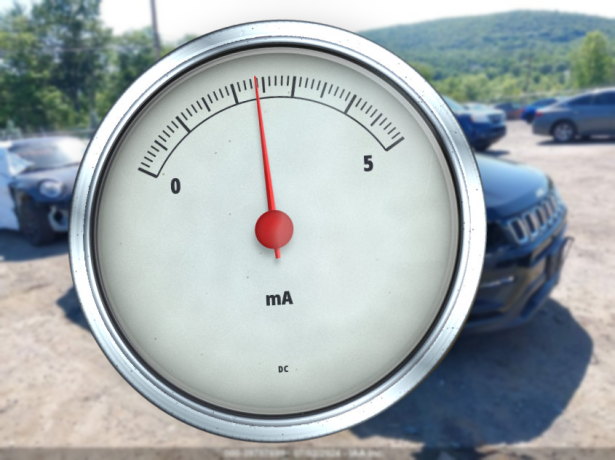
mA 2.4
